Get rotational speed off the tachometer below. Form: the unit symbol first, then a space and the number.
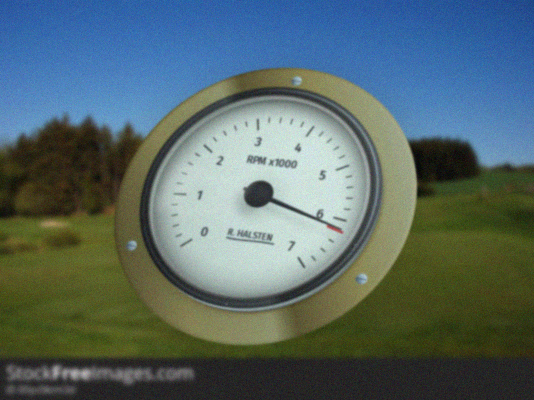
rpm 6200
